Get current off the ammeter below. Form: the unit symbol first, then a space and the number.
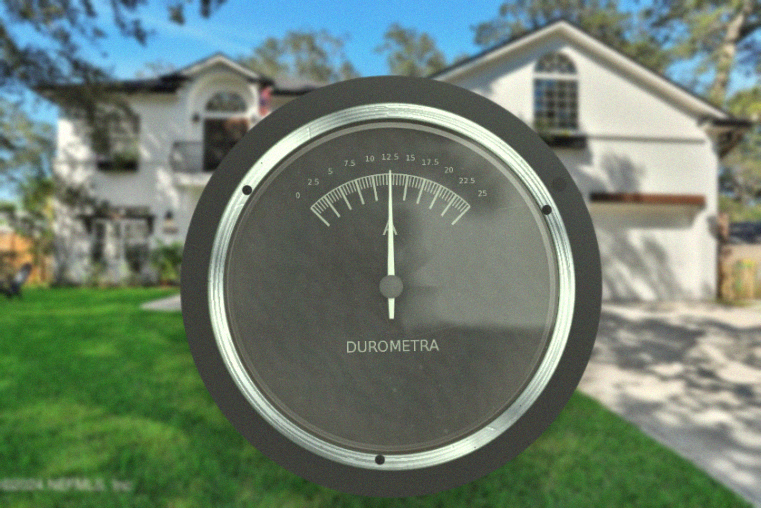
A 12.5
